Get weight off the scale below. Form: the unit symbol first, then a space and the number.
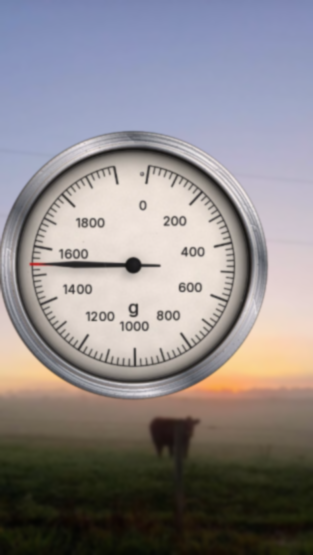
g 1540
